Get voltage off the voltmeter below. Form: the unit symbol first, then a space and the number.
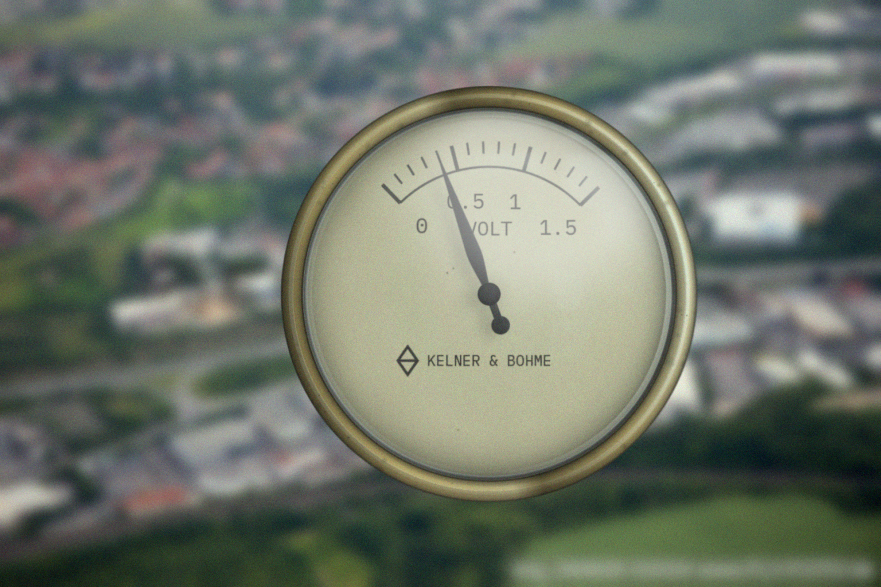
V 0.4
